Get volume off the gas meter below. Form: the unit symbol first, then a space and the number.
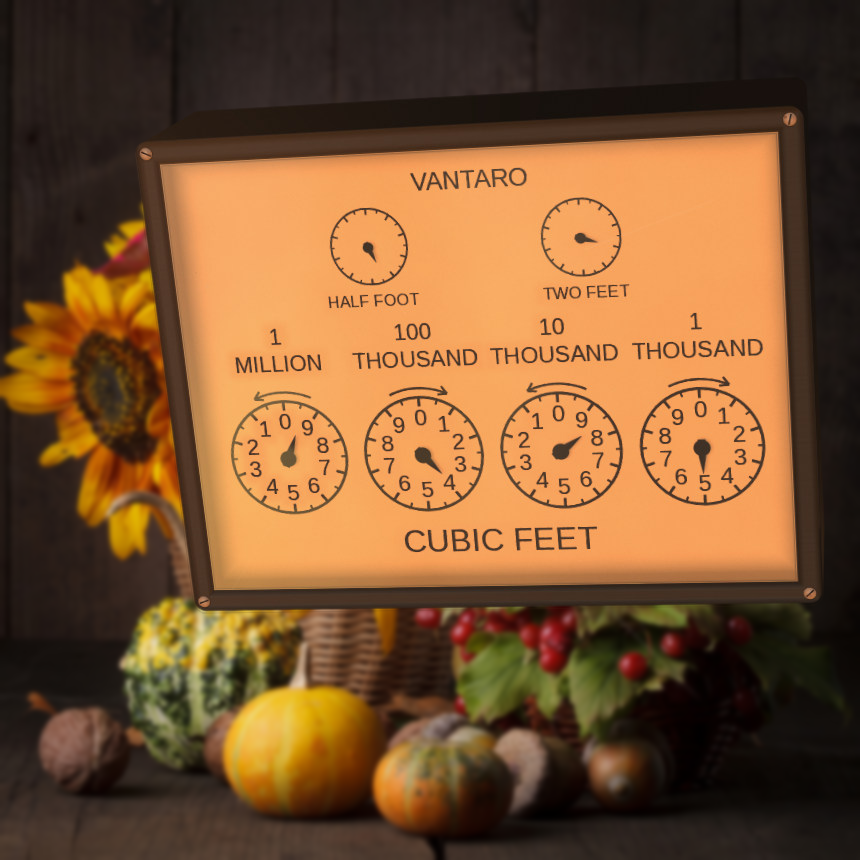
ft³ 938500
